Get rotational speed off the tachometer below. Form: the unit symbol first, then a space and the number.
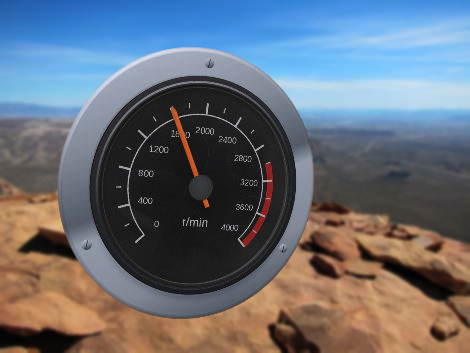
rpm 1600
